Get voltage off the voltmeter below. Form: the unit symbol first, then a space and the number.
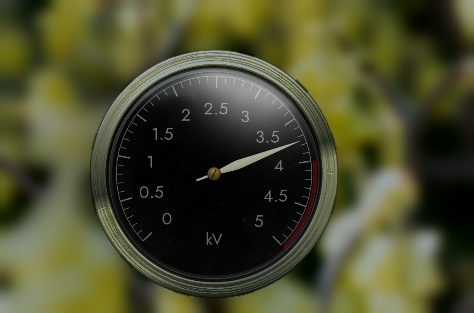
kV 3.75
